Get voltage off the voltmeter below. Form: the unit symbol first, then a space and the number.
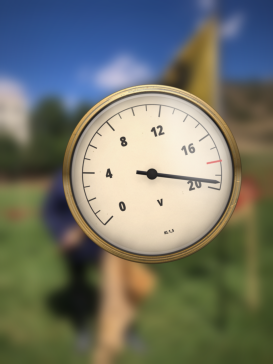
V 19.5
